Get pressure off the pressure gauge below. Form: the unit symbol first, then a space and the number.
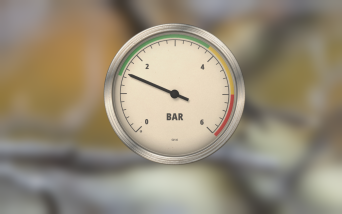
bar 1.5
